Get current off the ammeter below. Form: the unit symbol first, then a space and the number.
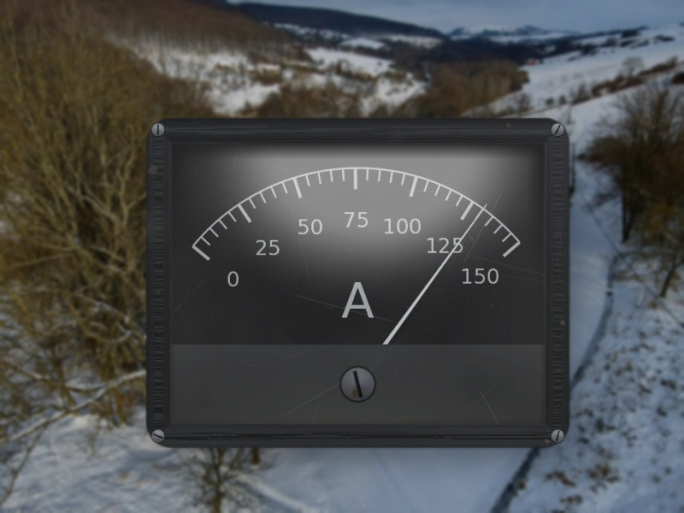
A 130
